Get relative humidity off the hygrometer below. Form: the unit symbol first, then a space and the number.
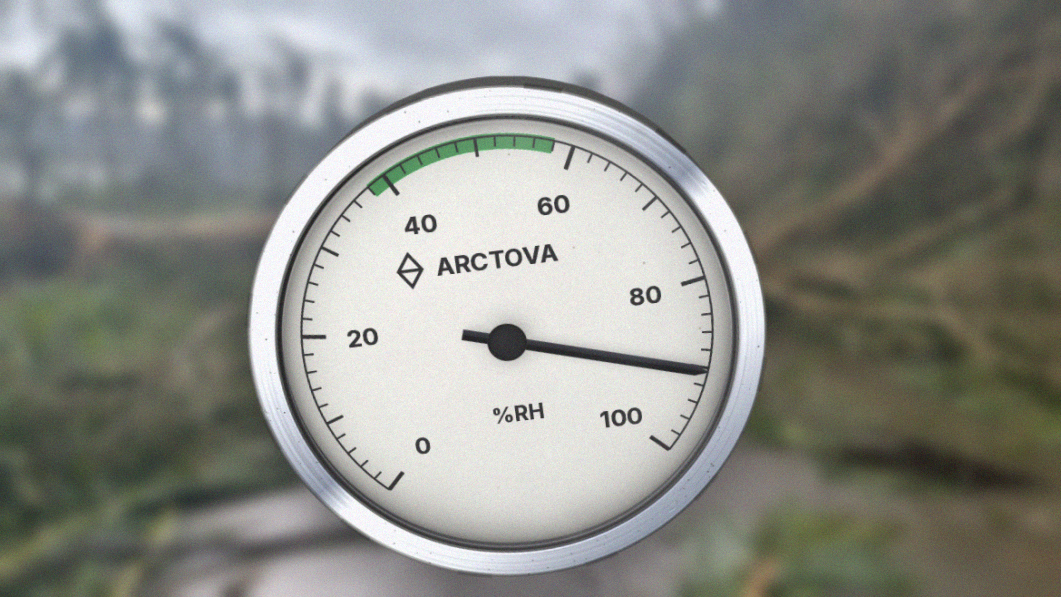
% 90
